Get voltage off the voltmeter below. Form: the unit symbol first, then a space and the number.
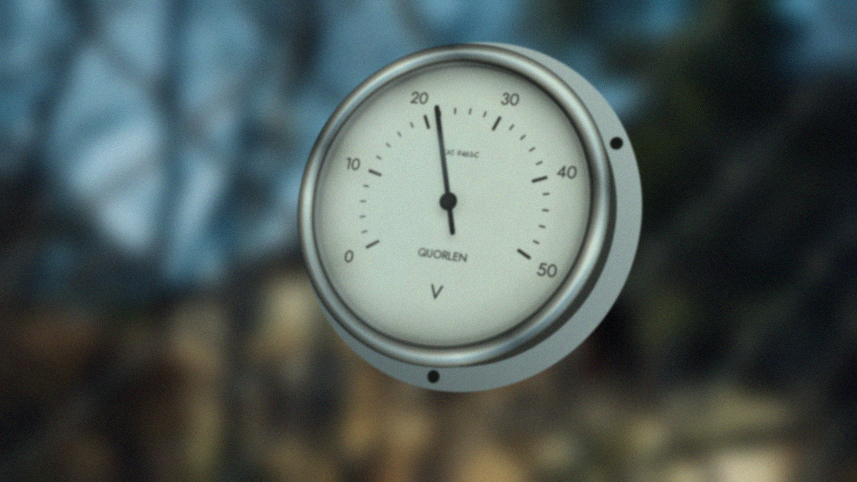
V 22
